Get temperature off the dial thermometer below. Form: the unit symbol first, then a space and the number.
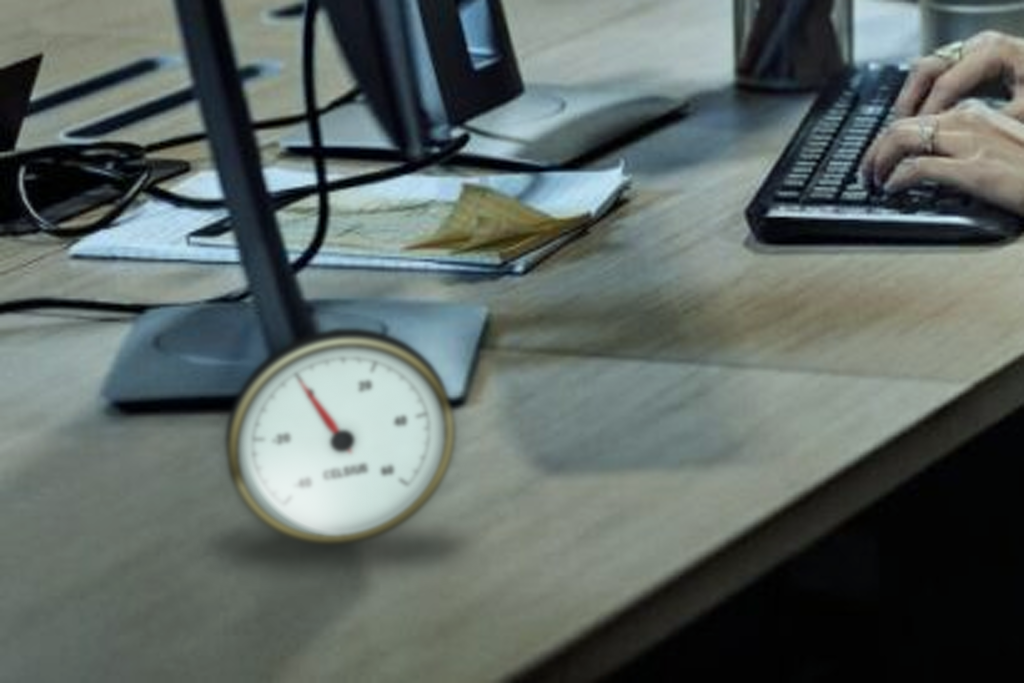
°C 0
